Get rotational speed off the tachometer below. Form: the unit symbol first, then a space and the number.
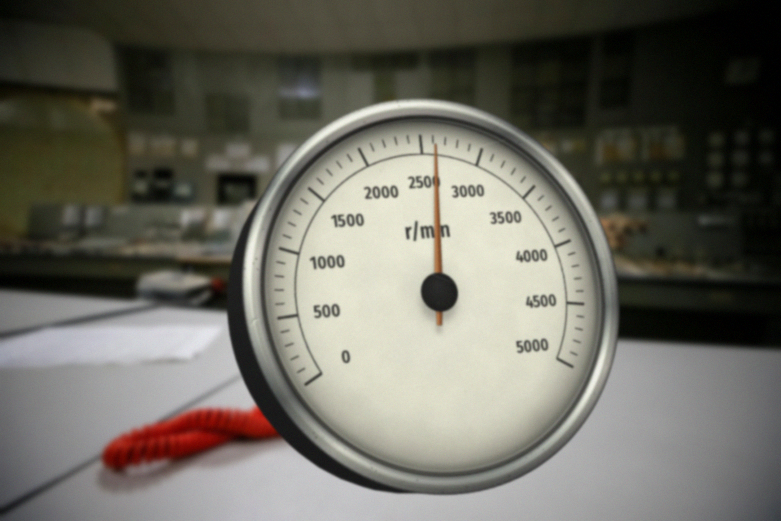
rpm 2600
